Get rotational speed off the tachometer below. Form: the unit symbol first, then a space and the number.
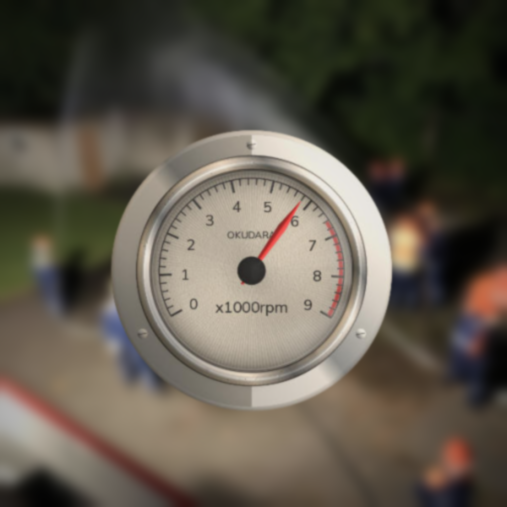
rpm 5800
